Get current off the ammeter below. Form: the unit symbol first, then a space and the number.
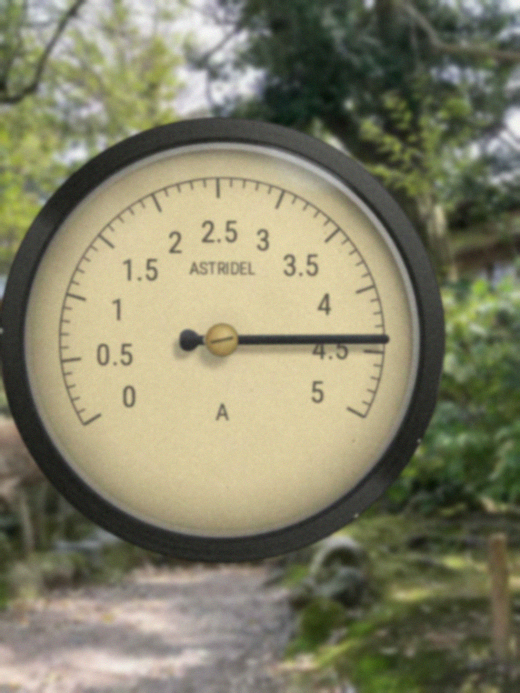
A 4.4
